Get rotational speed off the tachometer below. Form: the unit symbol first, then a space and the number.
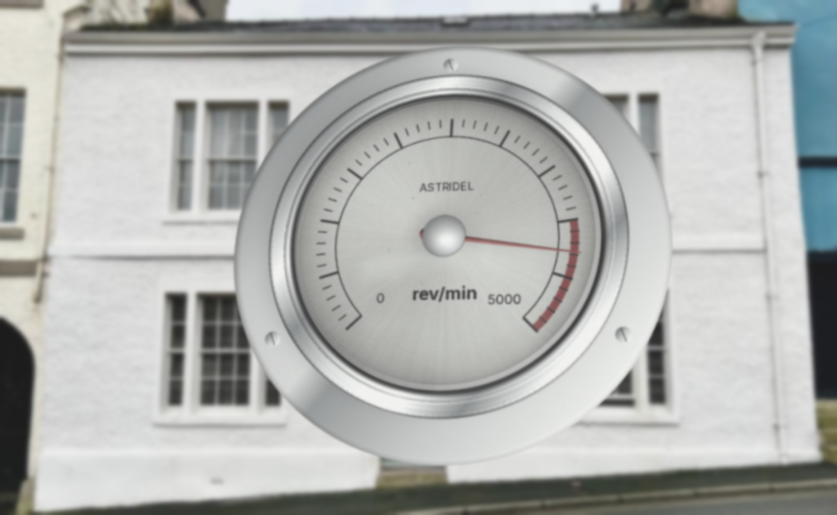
rpm 4300
